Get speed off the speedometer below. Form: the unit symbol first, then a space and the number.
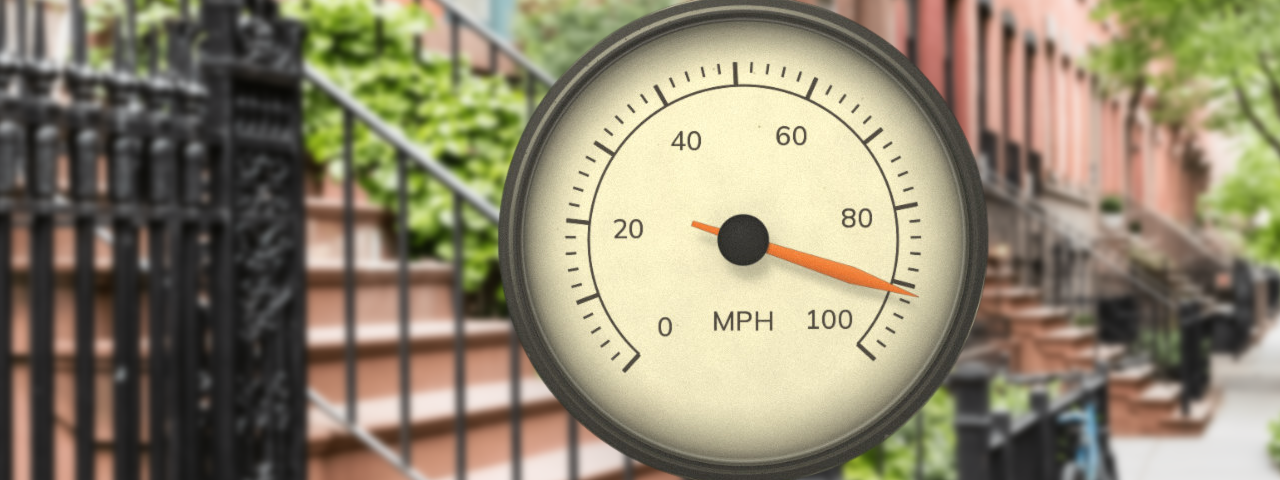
mph 91
